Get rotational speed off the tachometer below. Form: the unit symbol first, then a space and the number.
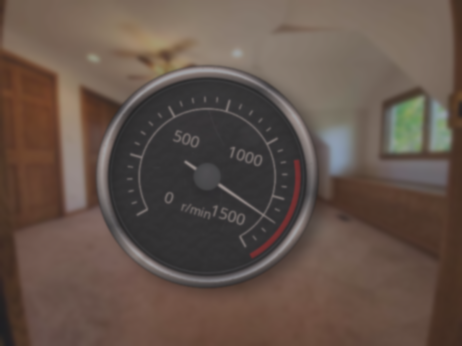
rpm 1350
